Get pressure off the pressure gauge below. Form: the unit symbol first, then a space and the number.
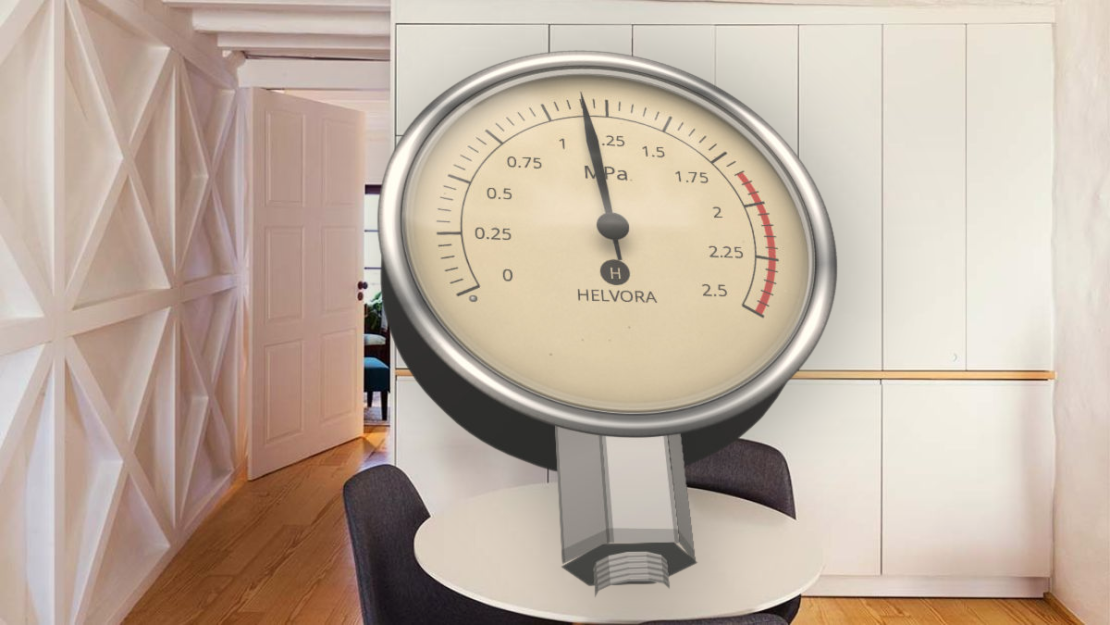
MPa 1.15
